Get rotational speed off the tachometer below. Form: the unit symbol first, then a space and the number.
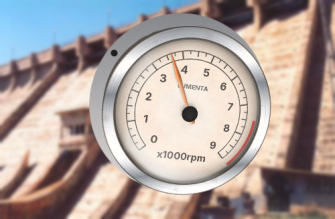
rpm 3625
